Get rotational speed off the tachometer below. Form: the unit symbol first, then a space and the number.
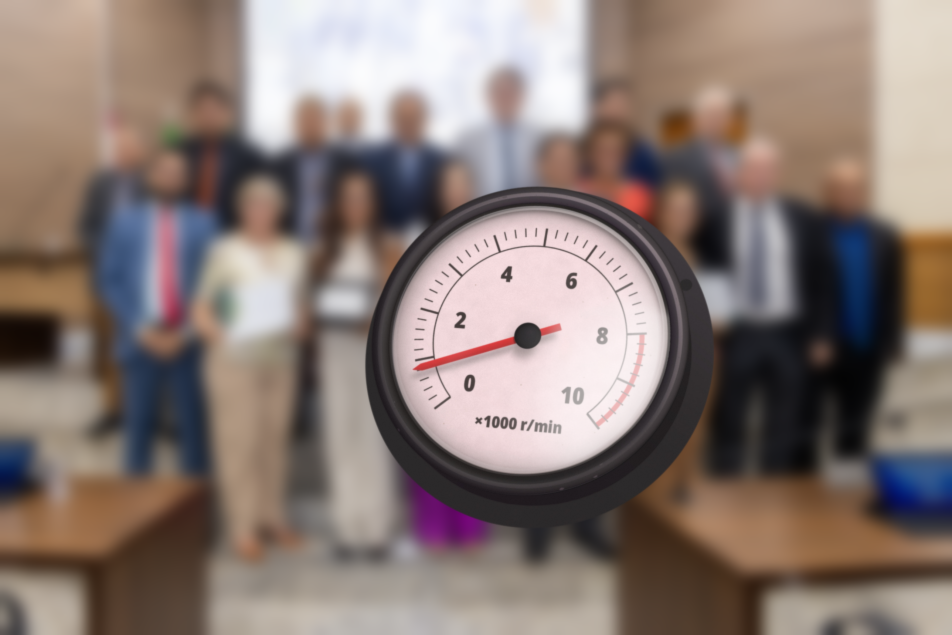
rpm 800
